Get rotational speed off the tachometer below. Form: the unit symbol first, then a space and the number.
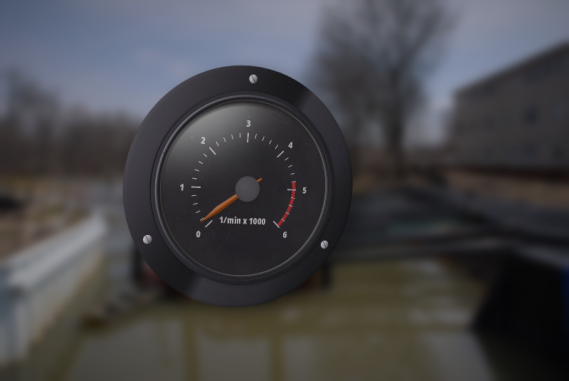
rpm 200
